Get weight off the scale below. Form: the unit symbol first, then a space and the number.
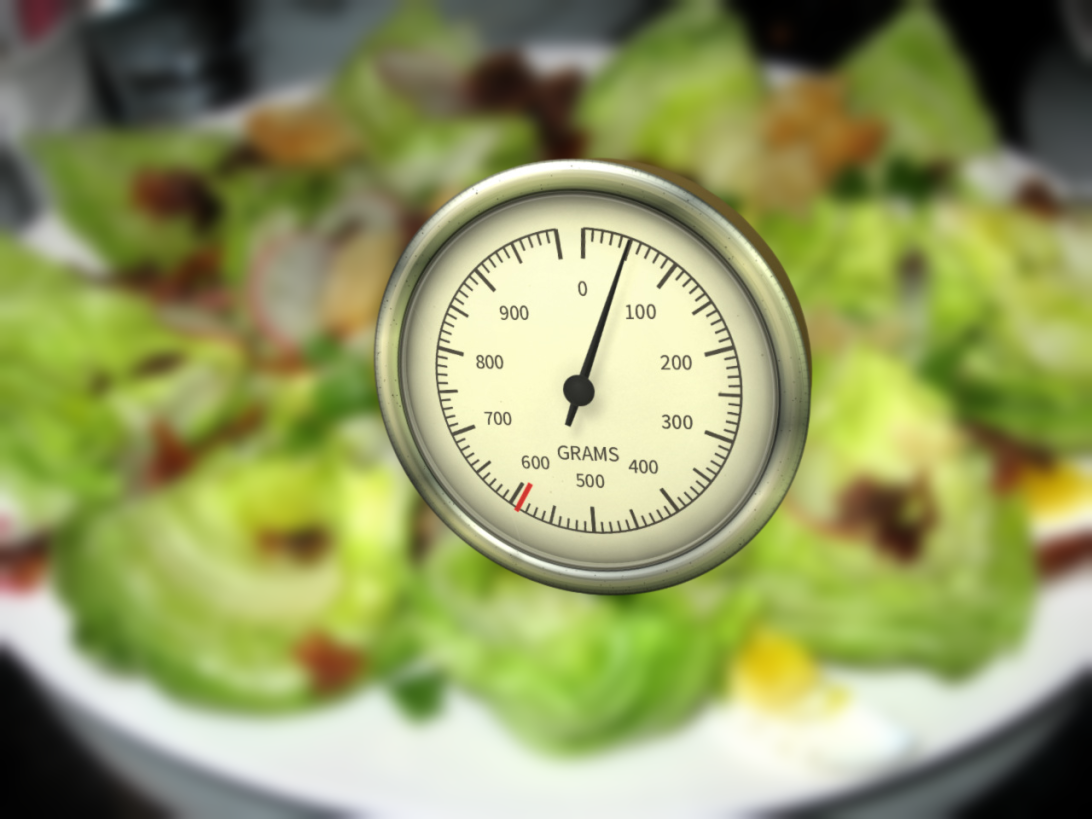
g 50
